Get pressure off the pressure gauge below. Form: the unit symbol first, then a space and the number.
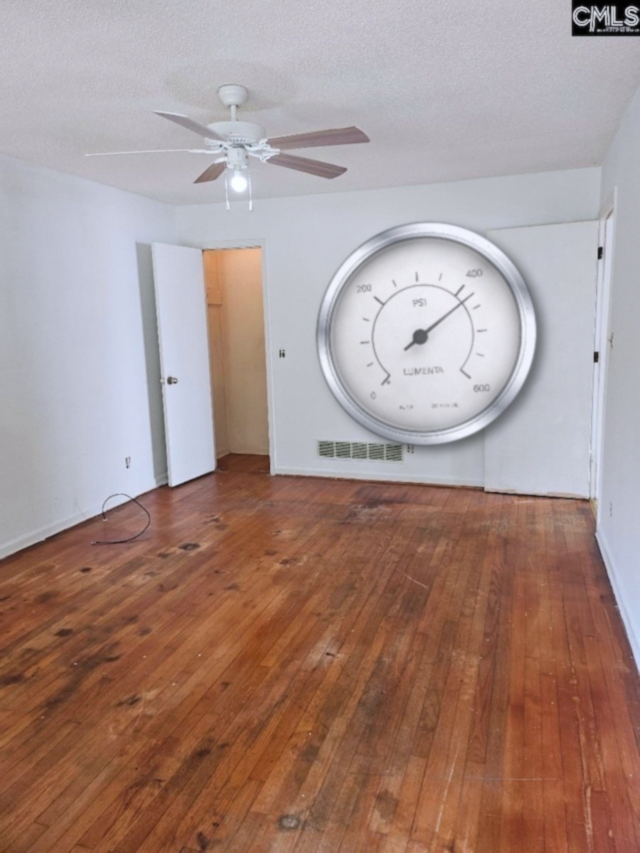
psi 425
